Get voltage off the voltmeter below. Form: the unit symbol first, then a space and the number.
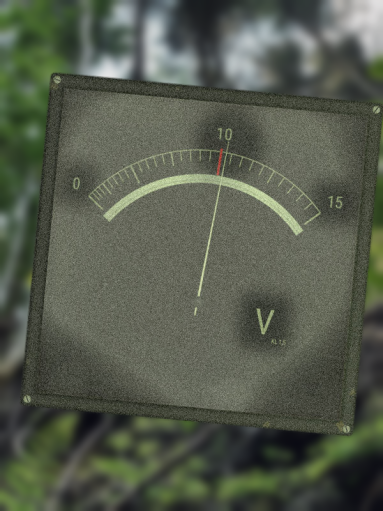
V 10.25
